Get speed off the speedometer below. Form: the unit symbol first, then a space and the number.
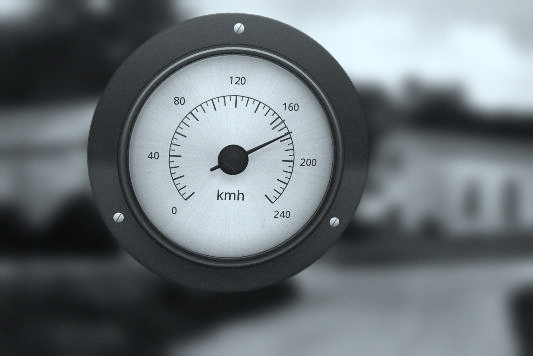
km/h 175
